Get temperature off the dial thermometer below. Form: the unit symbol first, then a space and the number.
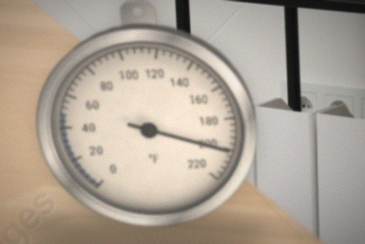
°F 200
